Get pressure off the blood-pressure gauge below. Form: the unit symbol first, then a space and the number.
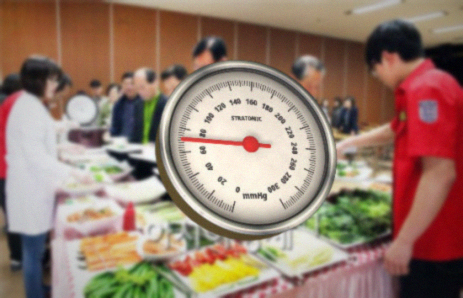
mmHg 70
